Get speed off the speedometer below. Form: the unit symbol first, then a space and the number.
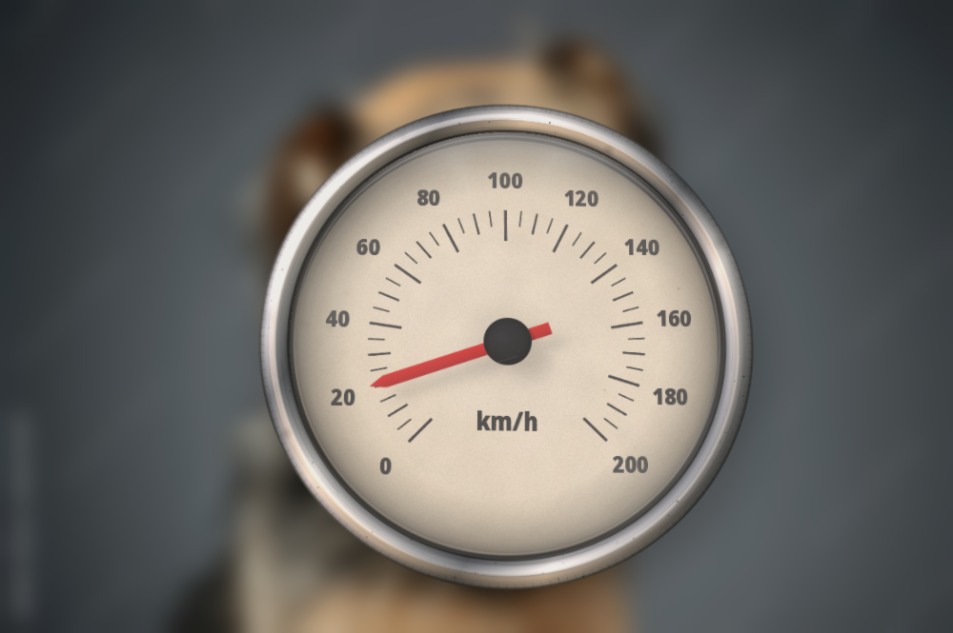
km/h 20
